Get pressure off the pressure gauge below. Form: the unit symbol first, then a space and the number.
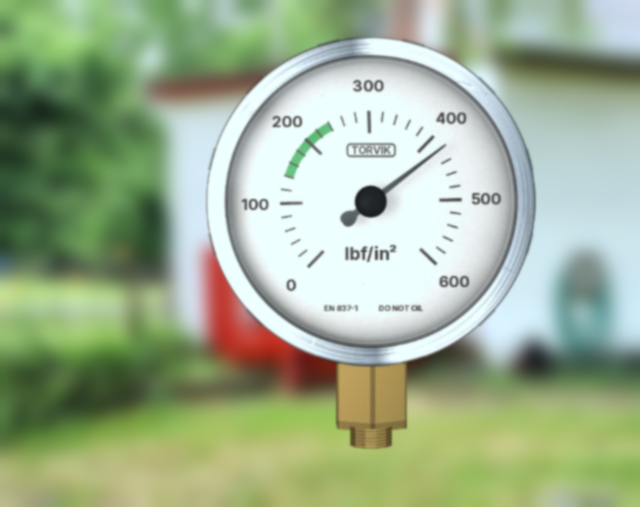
psi 420
